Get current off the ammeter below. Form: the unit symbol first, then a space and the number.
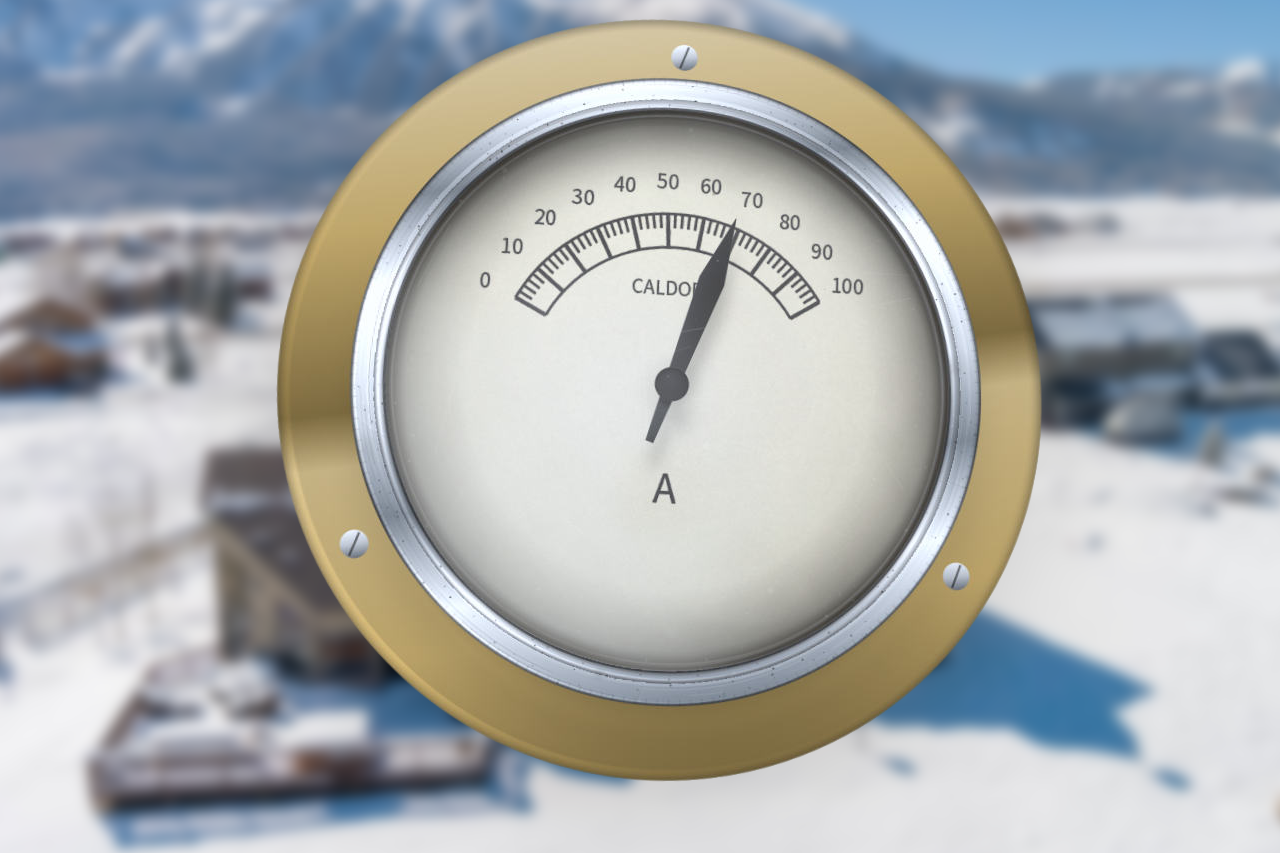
A 68
